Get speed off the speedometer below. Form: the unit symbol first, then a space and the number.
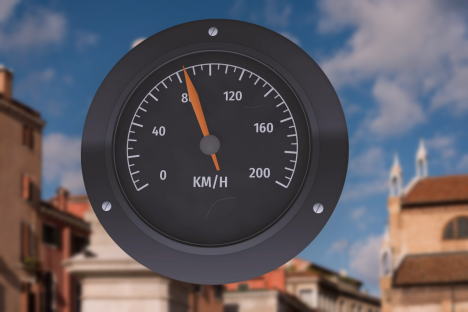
km/h 85
